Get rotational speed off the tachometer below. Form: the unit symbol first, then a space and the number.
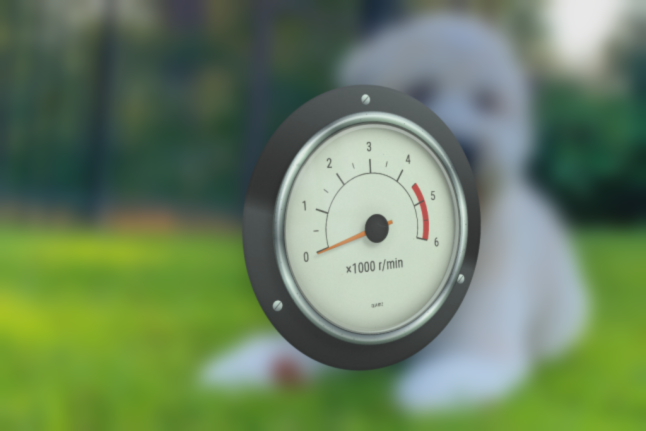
rpm 0
